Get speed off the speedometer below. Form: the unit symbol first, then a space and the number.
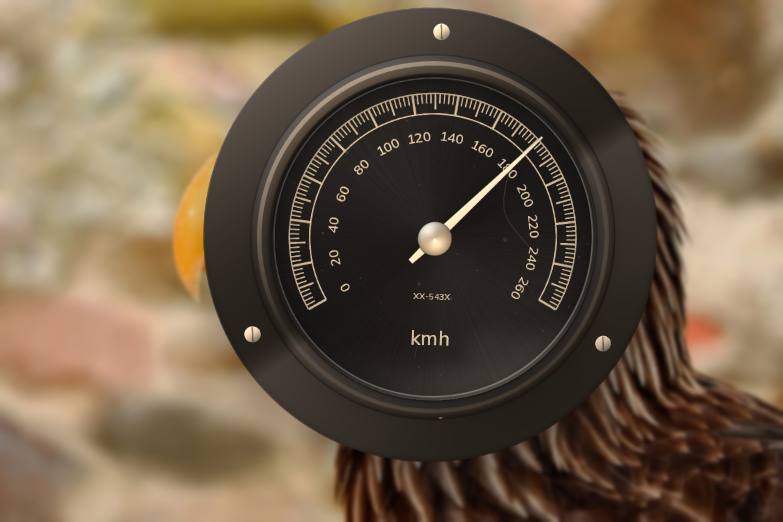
km/h 180
